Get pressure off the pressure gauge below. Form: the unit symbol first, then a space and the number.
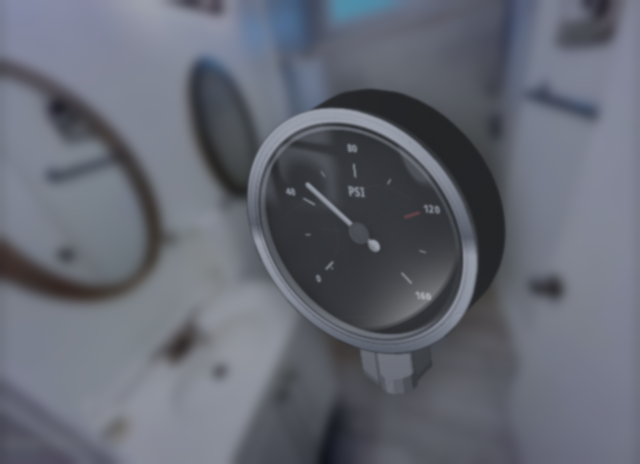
psi 50
